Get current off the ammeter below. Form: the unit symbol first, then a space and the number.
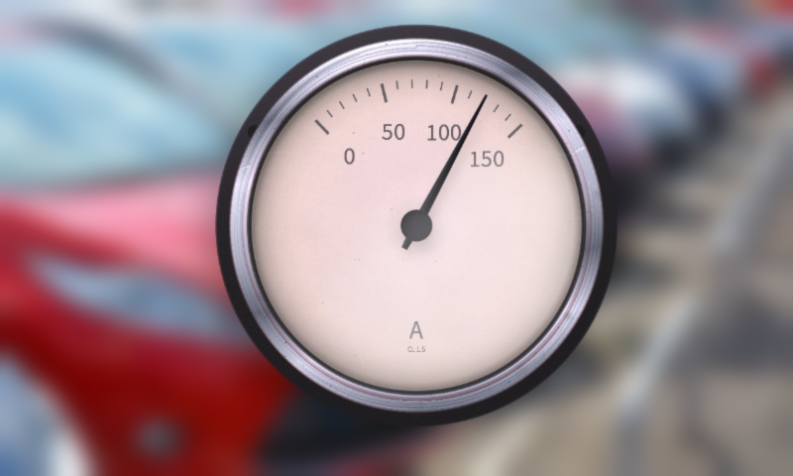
A 120
